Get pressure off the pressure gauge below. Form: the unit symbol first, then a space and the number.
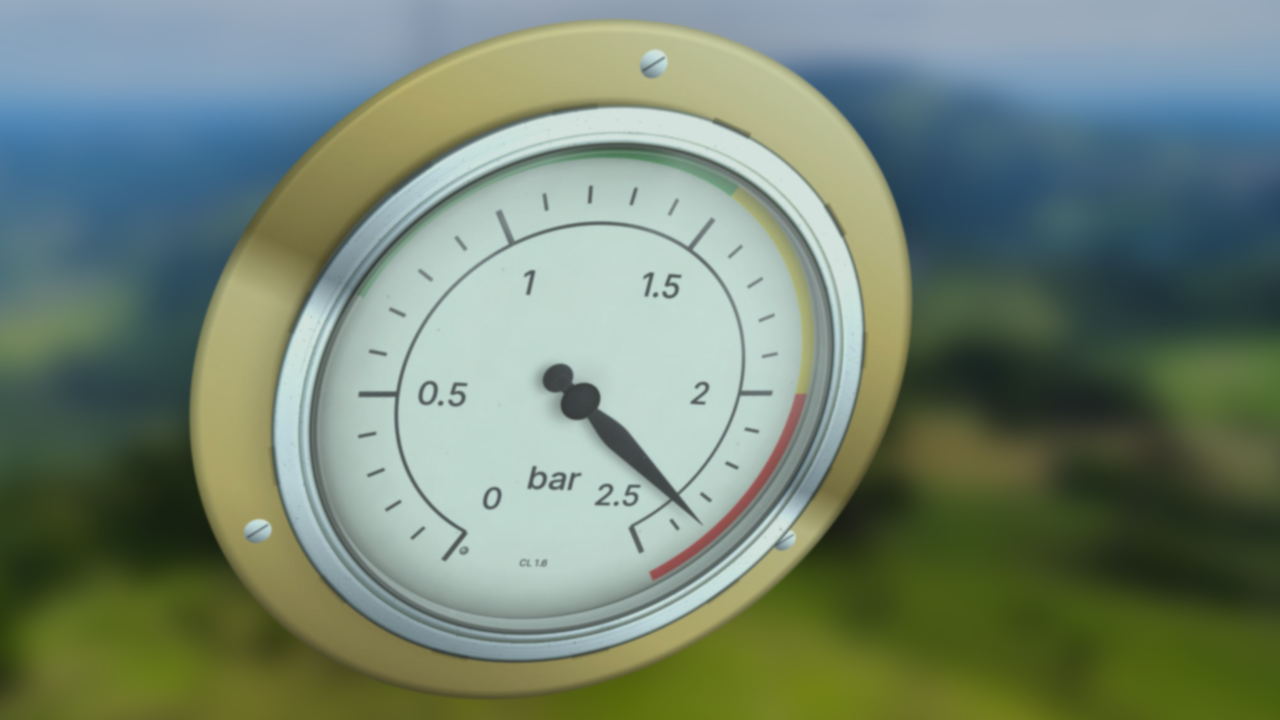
bar 2.35
